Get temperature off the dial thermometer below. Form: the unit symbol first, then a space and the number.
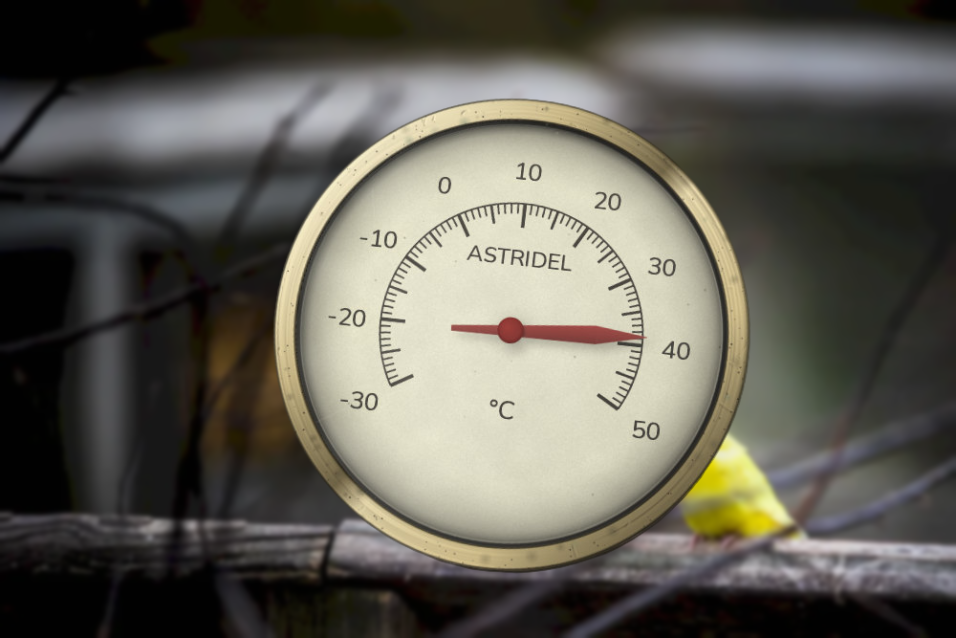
°C 39
